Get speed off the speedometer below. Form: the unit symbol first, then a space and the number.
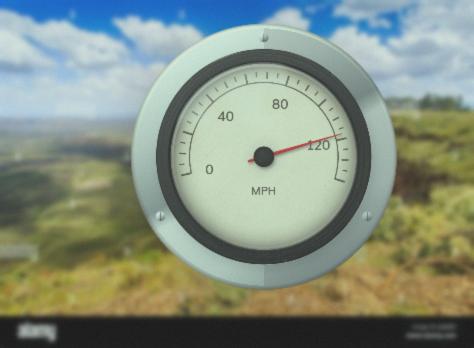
mph 117.5
